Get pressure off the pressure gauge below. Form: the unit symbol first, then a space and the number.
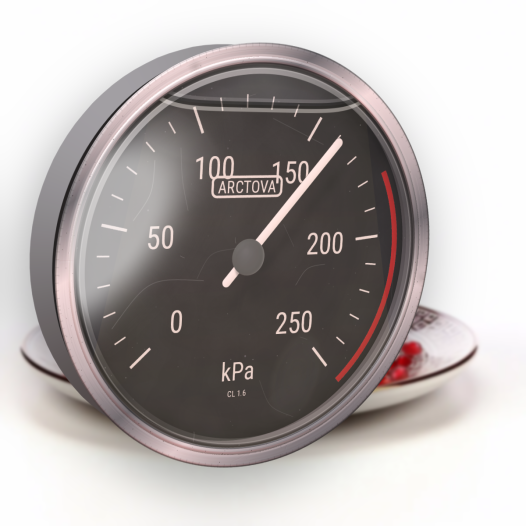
kPa 160
